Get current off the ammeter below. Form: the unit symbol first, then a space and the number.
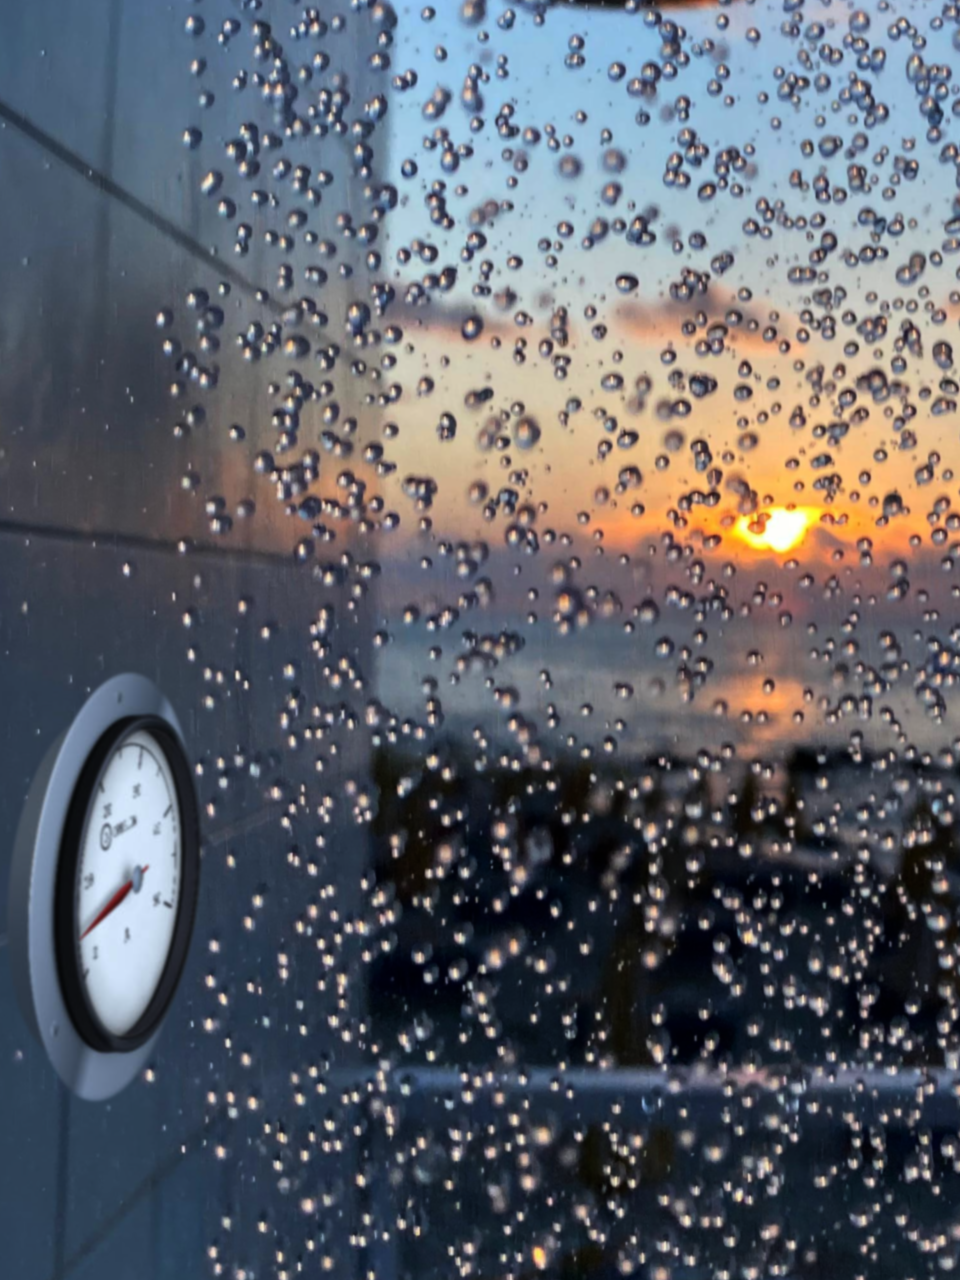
A 5
